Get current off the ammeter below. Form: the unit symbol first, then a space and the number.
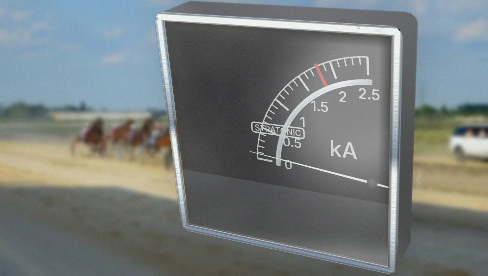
kA 0.1
